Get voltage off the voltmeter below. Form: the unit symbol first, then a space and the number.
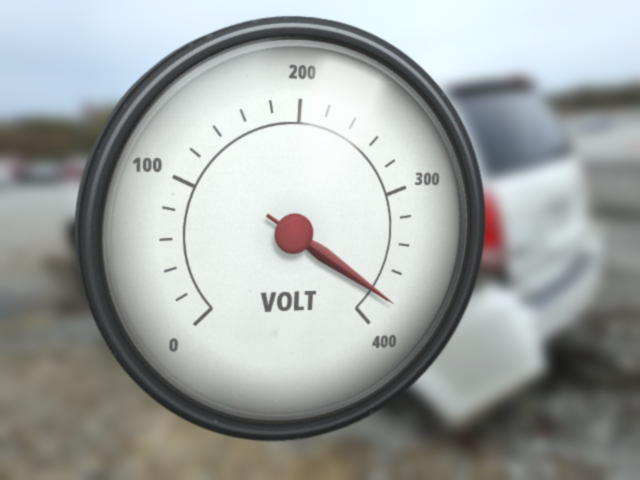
V 380
